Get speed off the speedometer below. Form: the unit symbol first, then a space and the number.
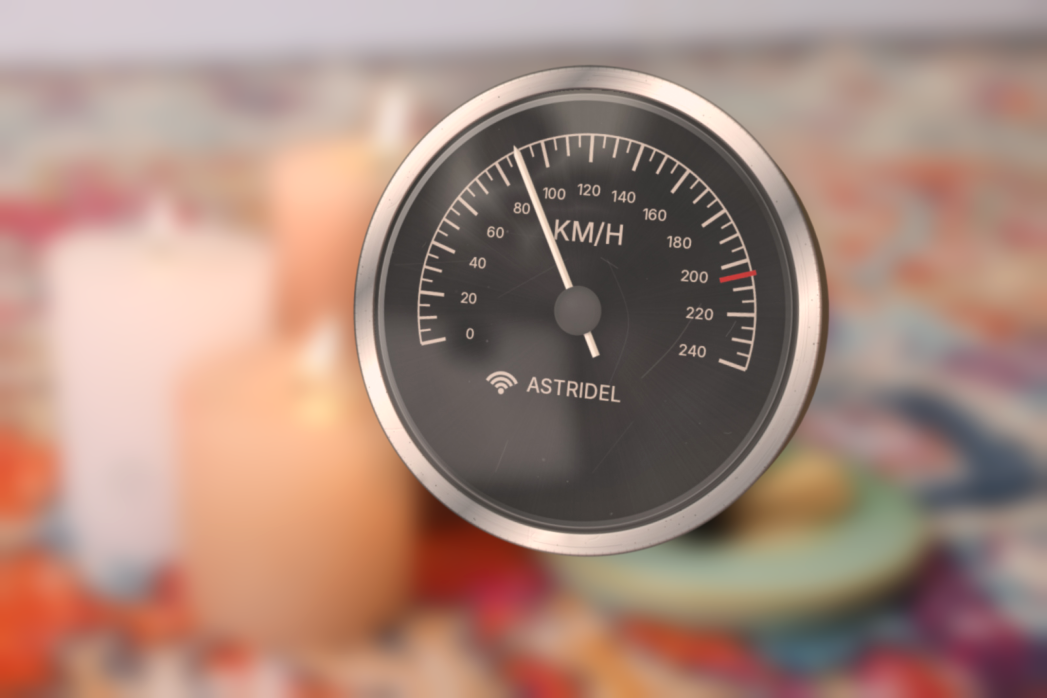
km/h 90
